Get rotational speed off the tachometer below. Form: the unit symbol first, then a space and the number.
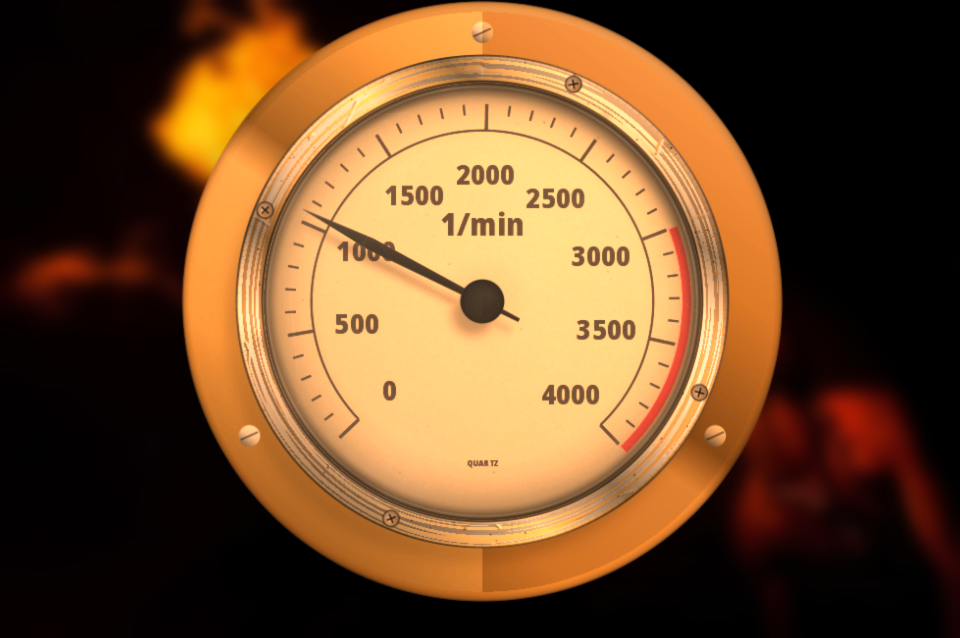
rpm 1050
